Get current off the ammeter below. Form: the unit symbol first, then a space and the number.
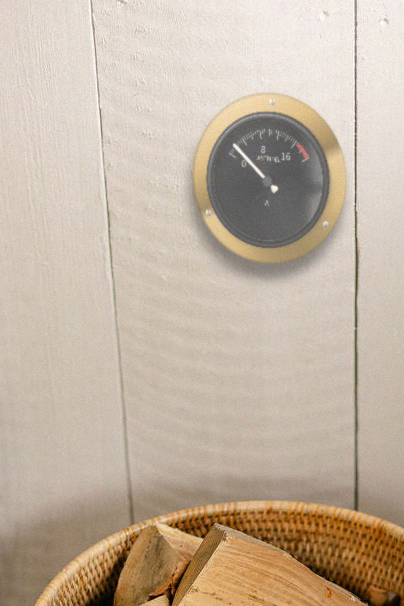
A 2
